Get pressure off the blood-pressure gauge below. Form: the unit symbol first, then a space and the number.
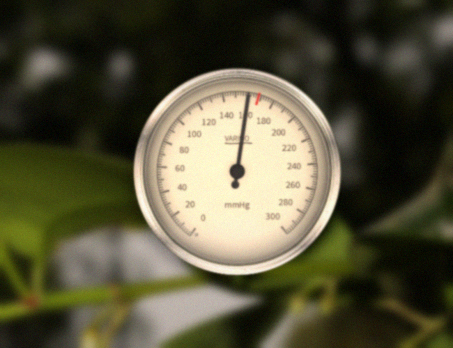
mmHg 160
